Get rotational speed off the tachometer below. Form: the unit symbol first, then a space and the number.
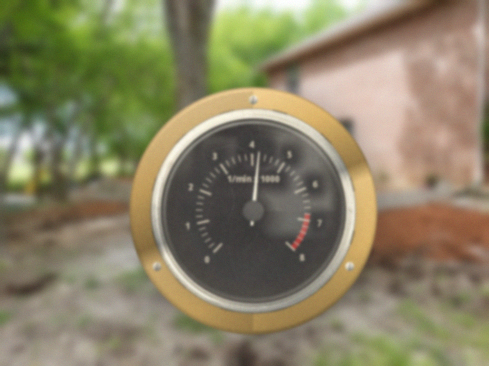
rpm 4200
